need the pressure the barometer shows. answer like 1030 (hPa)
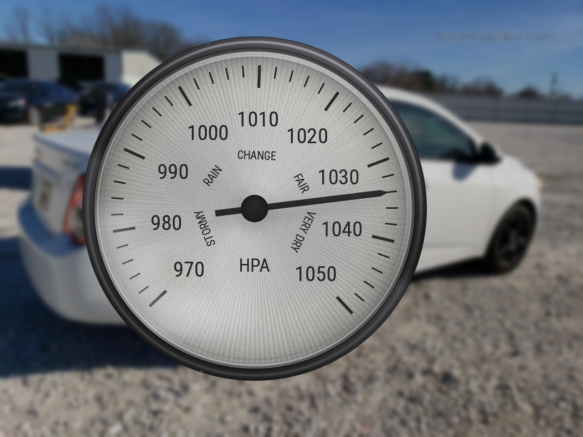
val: 1034 (hPa)
